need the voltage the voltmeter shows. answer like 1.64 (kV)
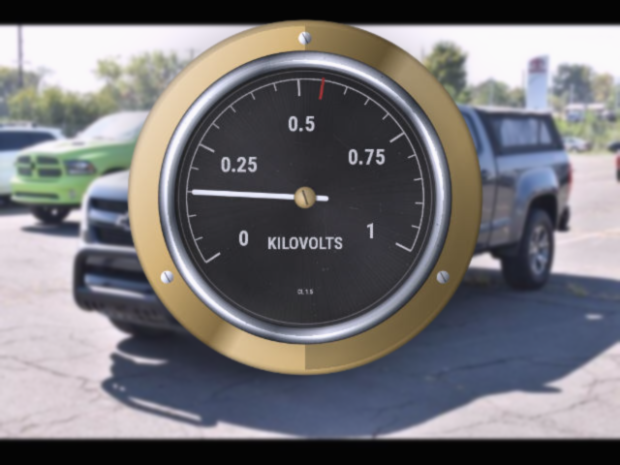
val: 0.15 (kV)
